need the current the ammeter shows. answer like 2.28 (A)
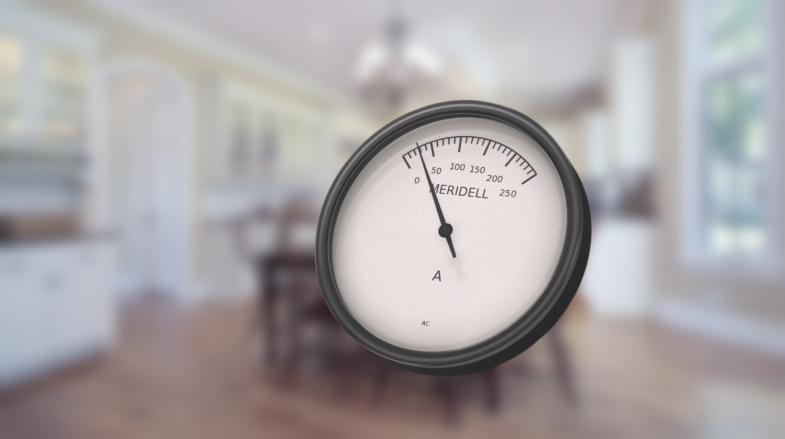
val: 30 (A)
